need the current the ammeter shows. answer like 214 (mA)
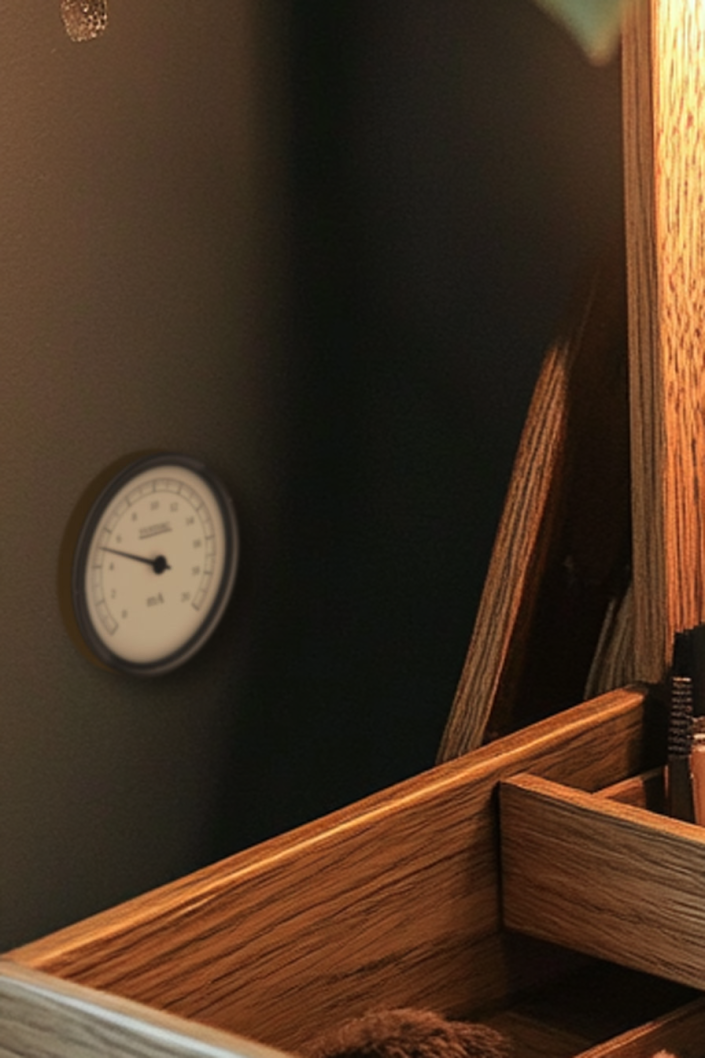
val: 5 (mA)
